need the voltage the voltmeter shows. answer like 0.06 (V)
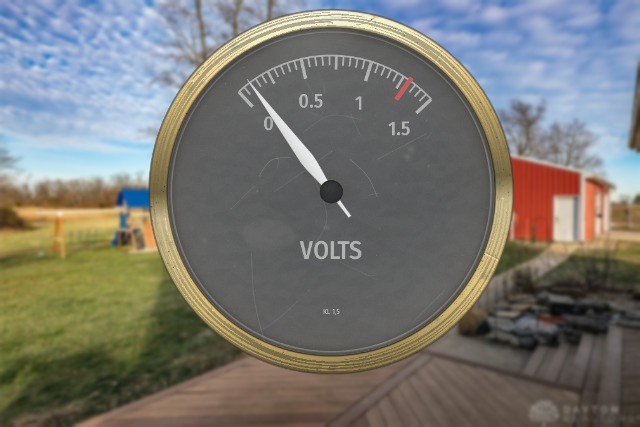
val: 0.1 (V)
